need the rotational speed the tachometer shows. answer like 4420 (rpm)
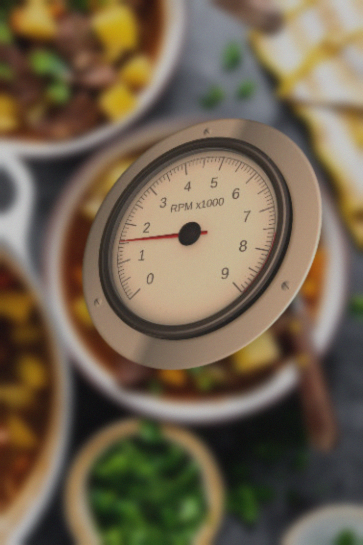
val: 1500 (rpm)
